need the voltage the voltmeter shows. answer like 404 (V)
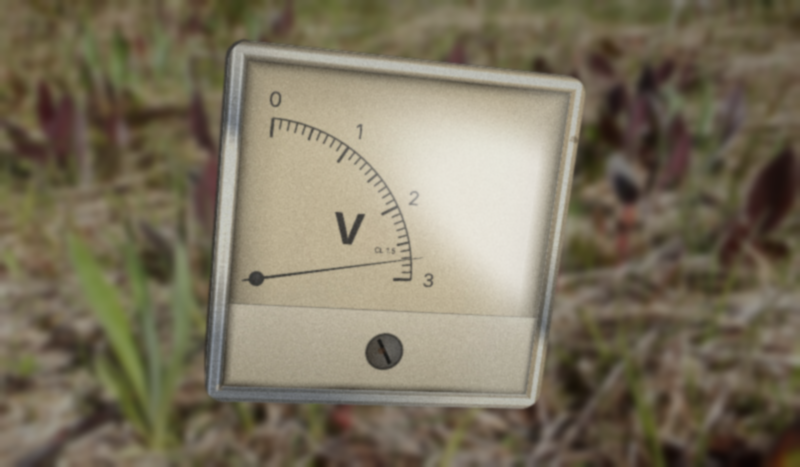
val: 2.7 (V)
